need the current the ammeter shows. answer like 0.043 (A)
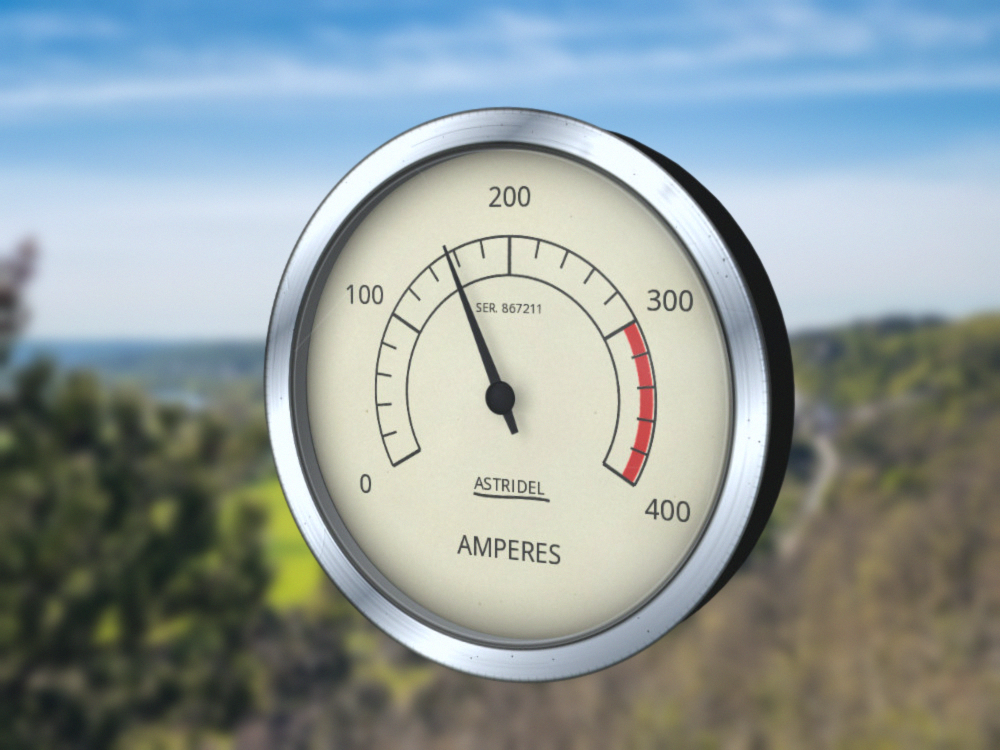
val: 160 (A)
